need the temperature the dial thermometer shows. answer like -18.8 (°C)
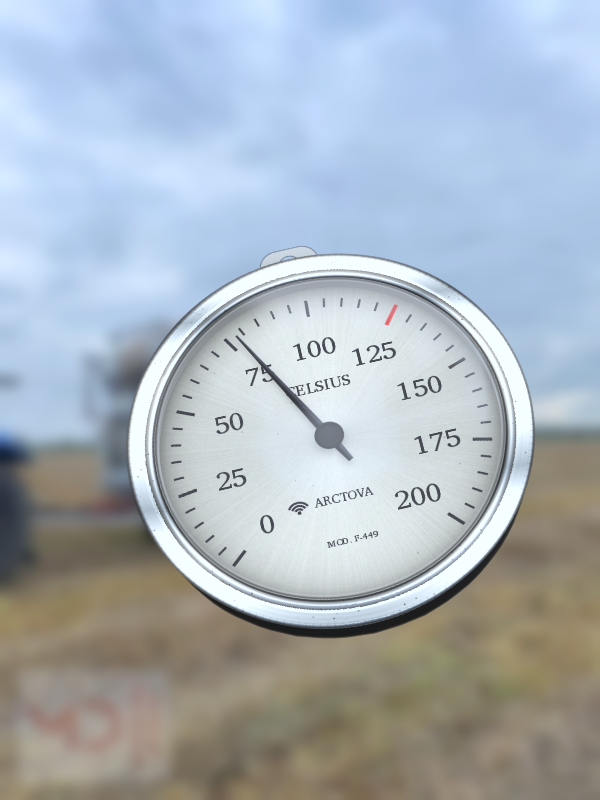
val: 77.5 (°C)
